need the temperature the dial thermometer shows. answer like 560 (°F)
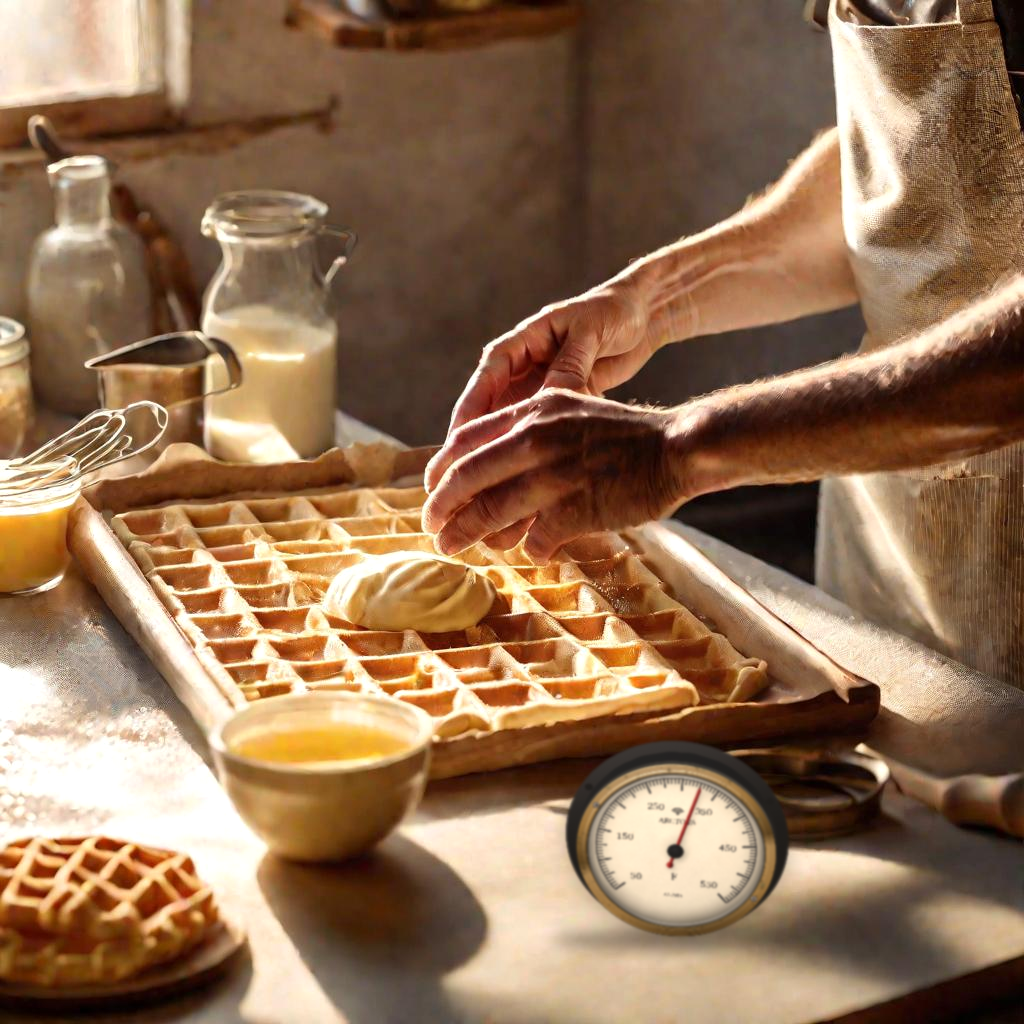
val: 325 (°F)
